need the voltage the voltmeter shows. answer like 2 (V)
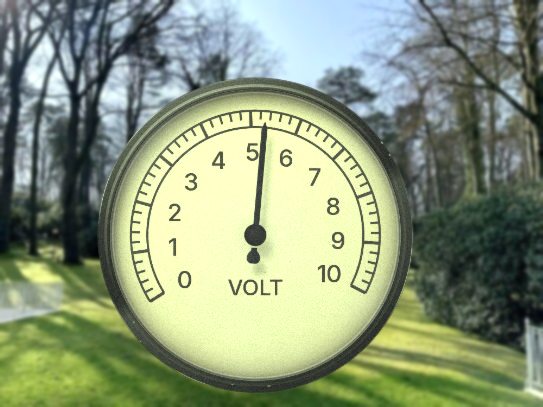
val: 5.3 (V)
